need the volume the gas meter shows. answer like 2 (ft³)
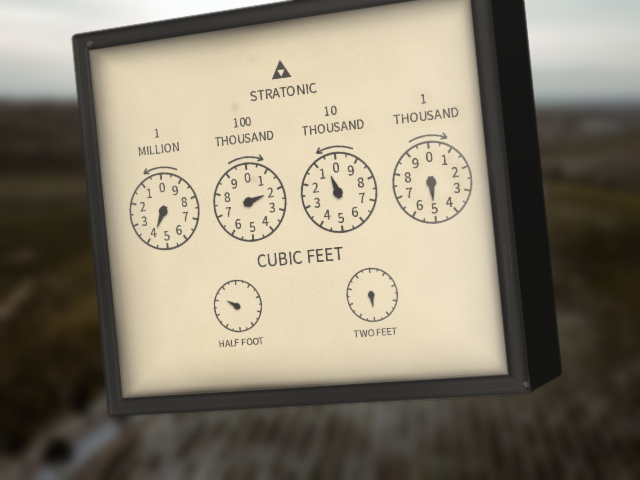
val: 420500 (ft³)
